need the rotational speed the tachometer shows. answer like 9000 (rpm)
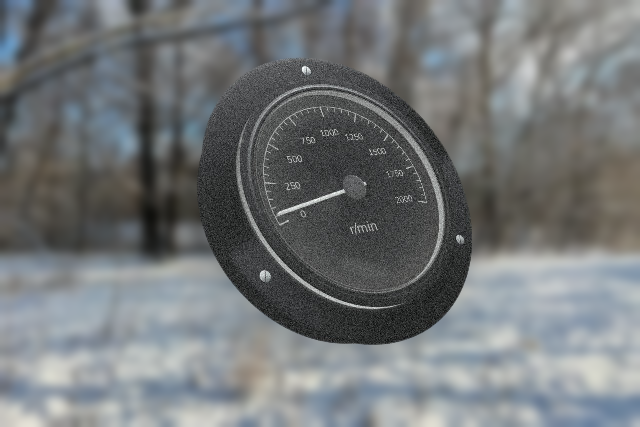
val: 50 (rpm)
